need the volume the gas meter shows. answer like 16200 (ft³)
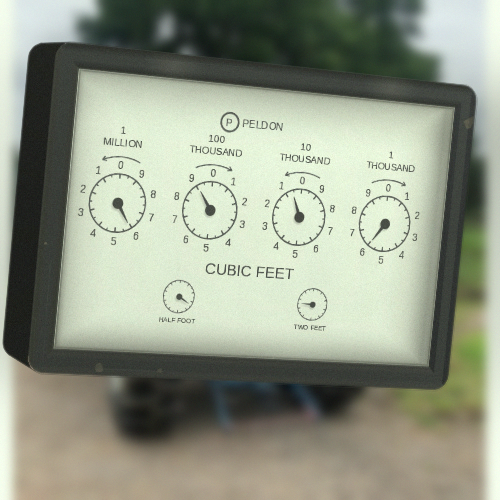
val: 590600 (ft³)
